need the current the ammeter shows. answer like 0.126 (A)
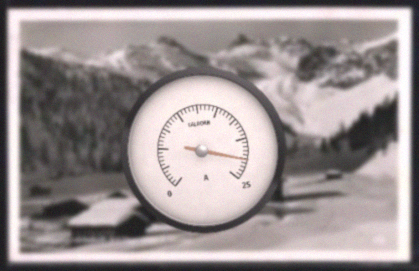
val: 22.5 (A)
